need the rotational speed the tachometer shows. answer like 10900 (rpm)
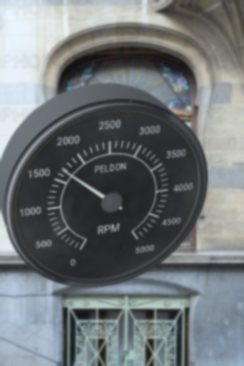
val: 1700 (rpm)
